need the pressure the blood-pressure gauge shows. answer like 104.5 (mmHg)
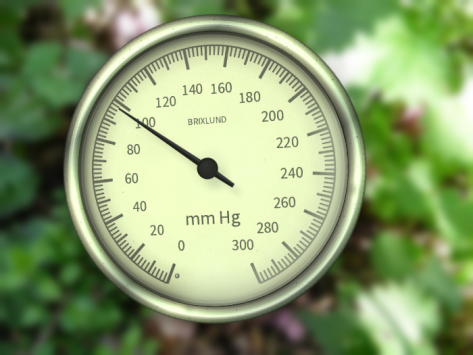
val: 98 (mmHg)
